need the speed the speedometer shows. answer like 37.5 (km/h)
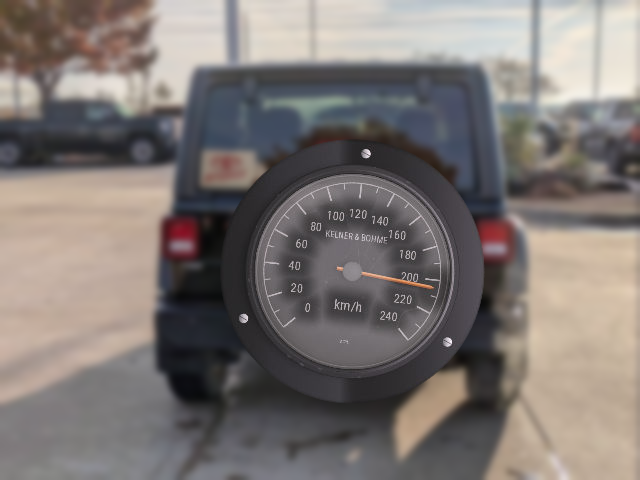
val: 205 (km/h)
